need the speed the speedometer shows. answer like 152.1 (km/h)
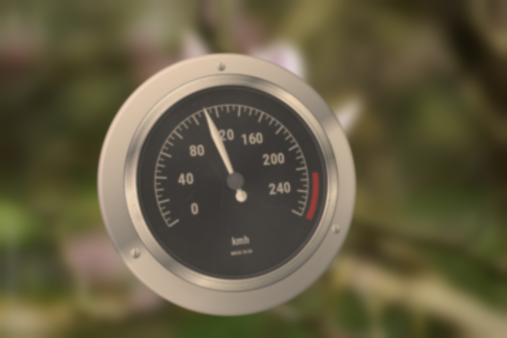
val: 110 (km/h)
